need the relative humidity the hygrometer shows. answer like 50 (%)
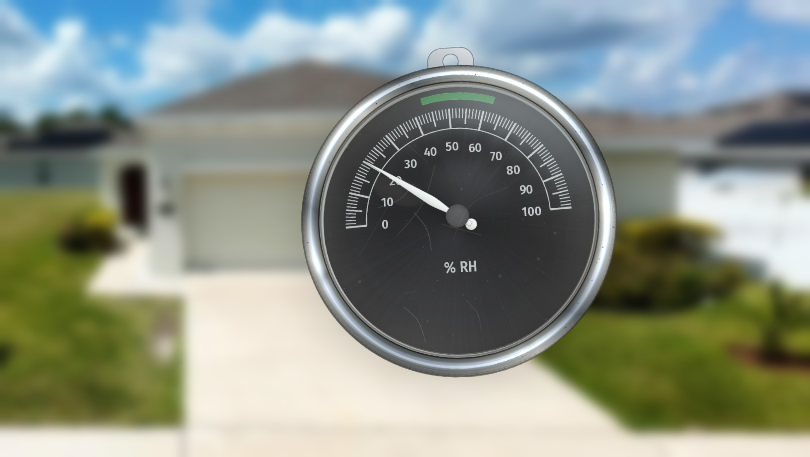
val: 20 (%)
